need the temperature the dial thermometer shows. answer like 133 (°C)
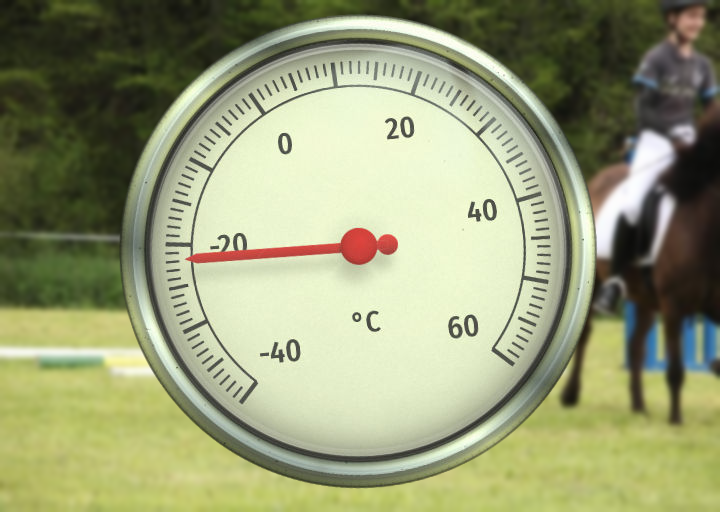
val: -22 (°C)
